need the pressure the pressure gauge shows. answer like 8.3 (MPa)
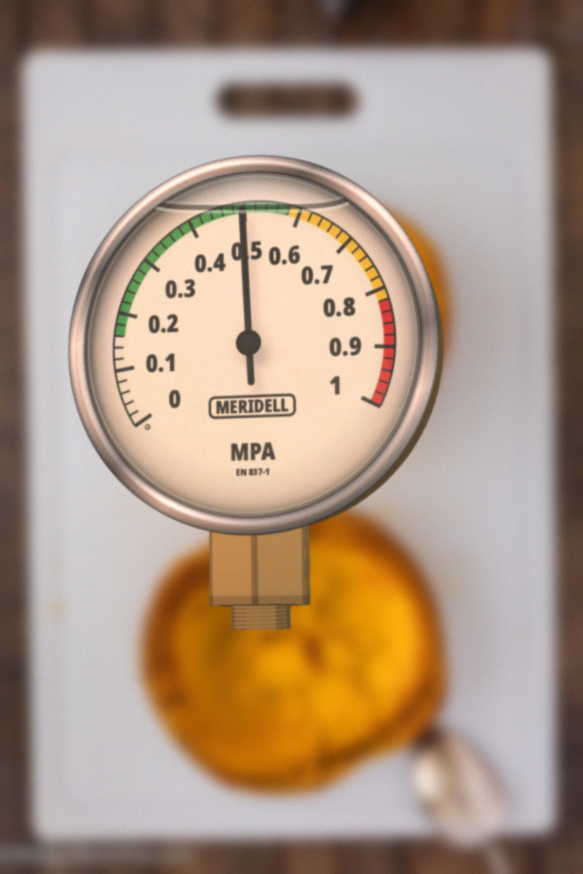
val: 0.5 (MPa)
